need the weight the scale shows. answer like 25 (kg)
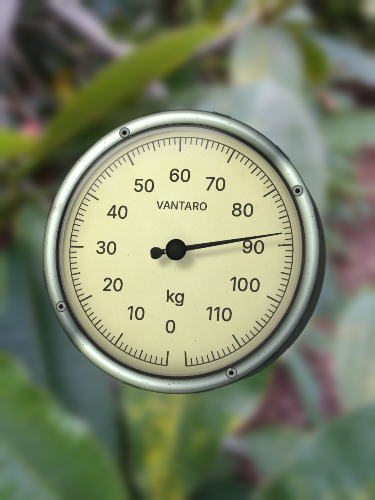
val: 88 (kg)
